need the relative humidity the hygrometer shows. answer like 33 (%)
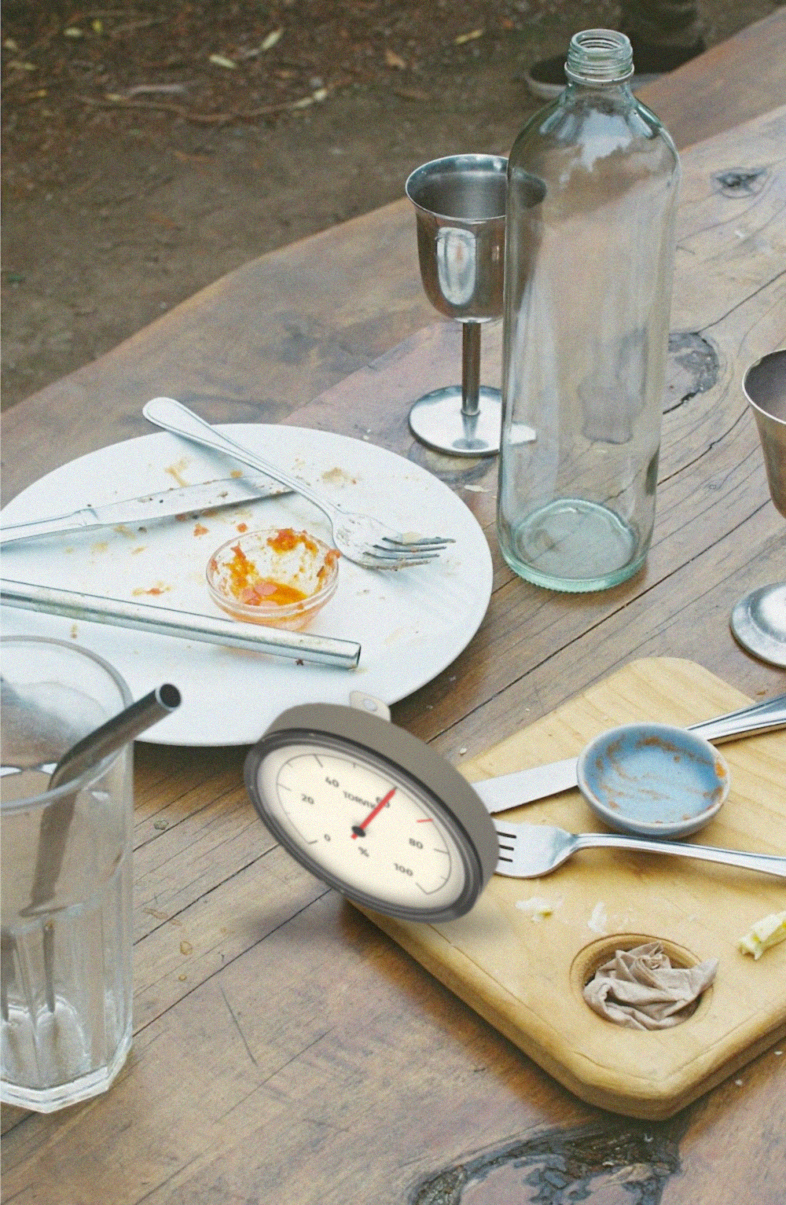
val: 60 (%)
